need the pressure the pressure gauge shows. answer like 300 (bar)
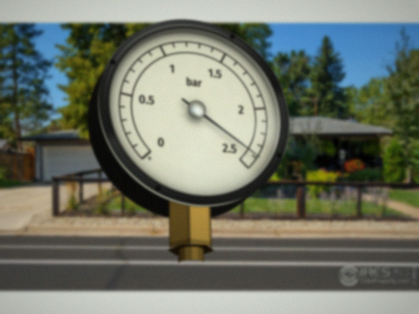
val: 2.4 (bar)
